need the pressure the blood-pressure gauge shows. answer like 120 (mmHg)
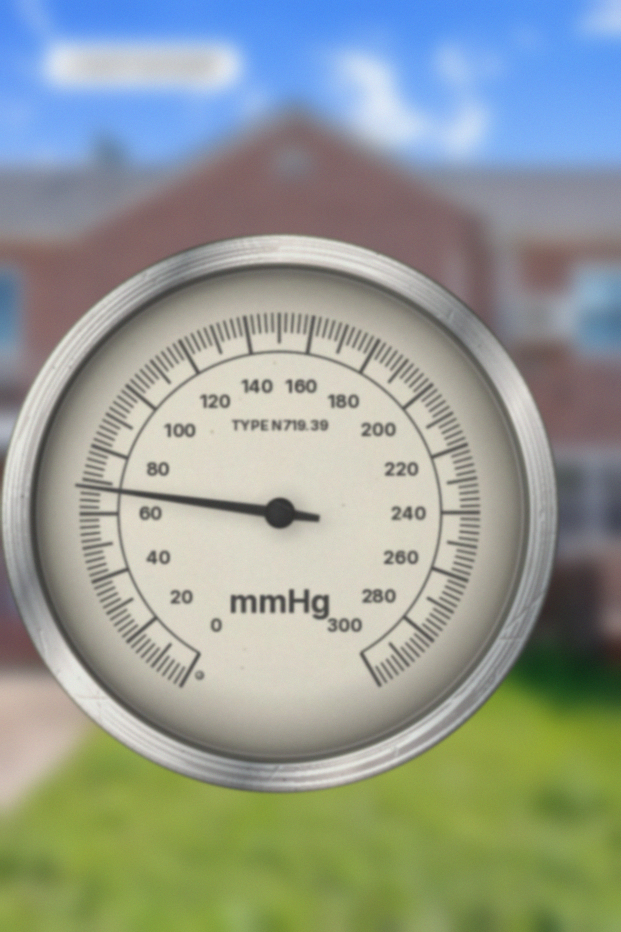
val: 68 (mmHg)
